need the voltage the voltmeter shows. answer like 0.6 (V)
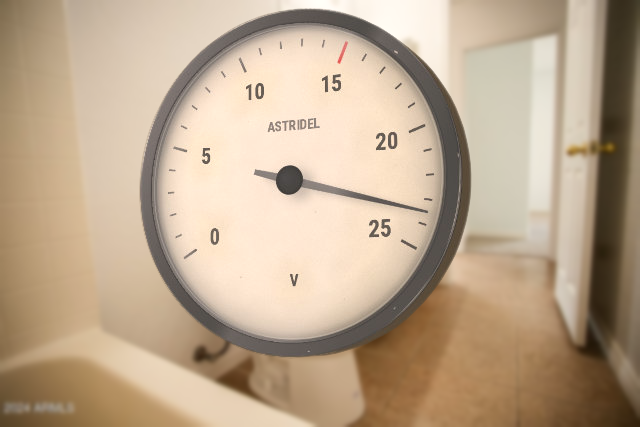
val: 23.5 (V)
